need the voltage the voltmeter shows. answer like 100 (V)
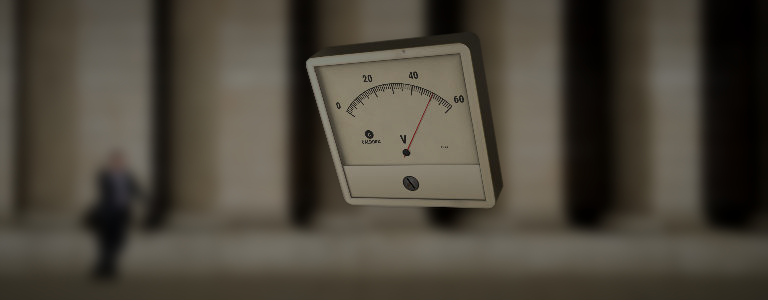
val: 50 (V)
